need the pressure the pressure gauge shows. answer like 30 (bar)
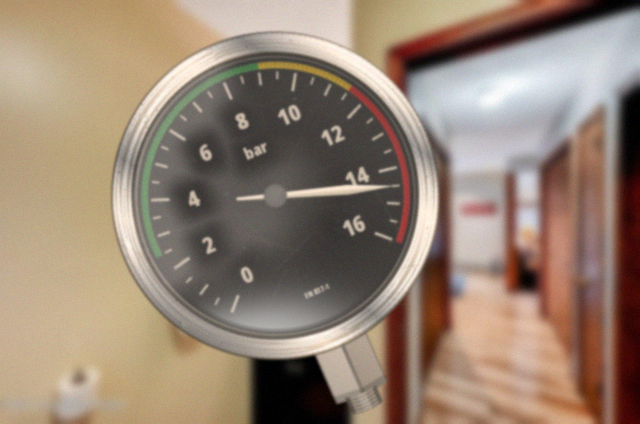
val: 14.5 (bar)
